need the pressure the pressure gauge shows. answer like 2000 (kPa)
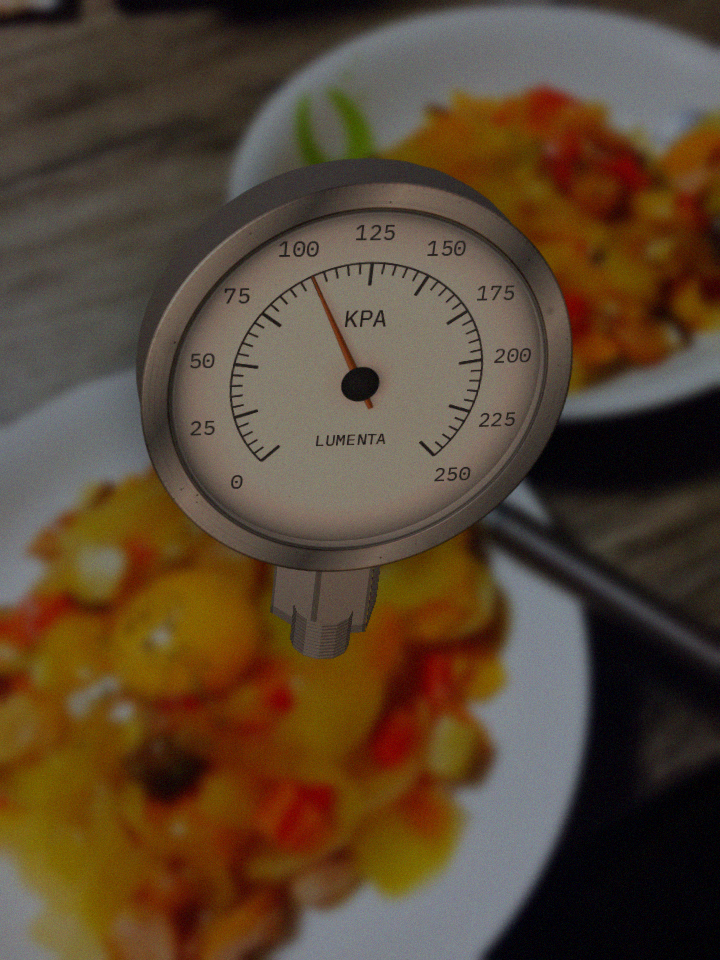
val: 100 (kPa)
